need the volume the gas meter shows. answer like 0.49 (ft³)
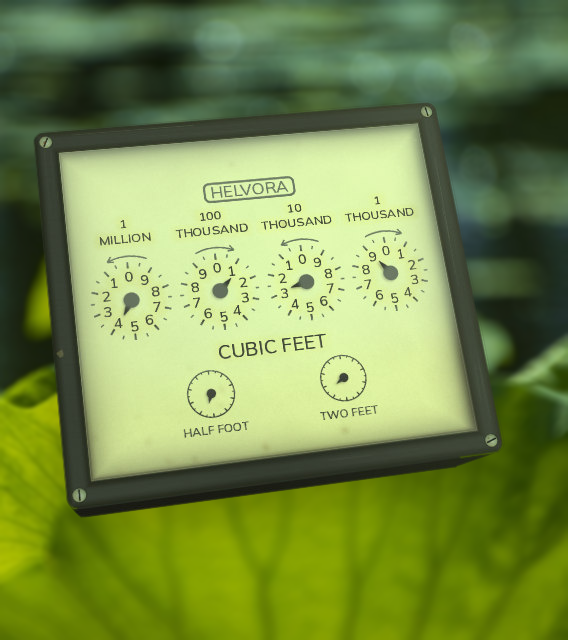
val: 412900 (ft³)
